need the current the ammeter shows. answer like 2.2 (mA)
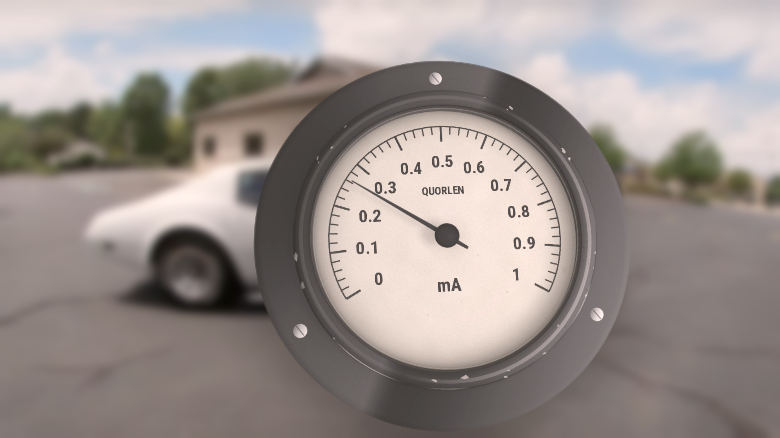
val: 0.26 (mA)
